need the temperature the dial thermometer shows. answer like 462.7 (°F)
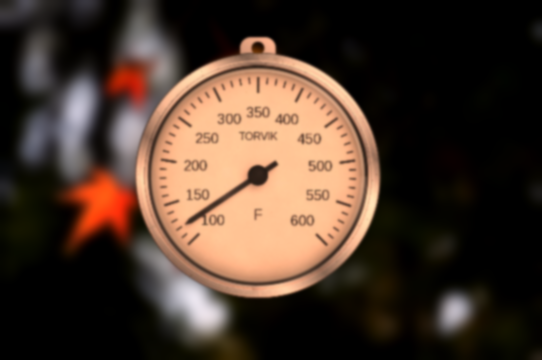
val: 120 (°F)
